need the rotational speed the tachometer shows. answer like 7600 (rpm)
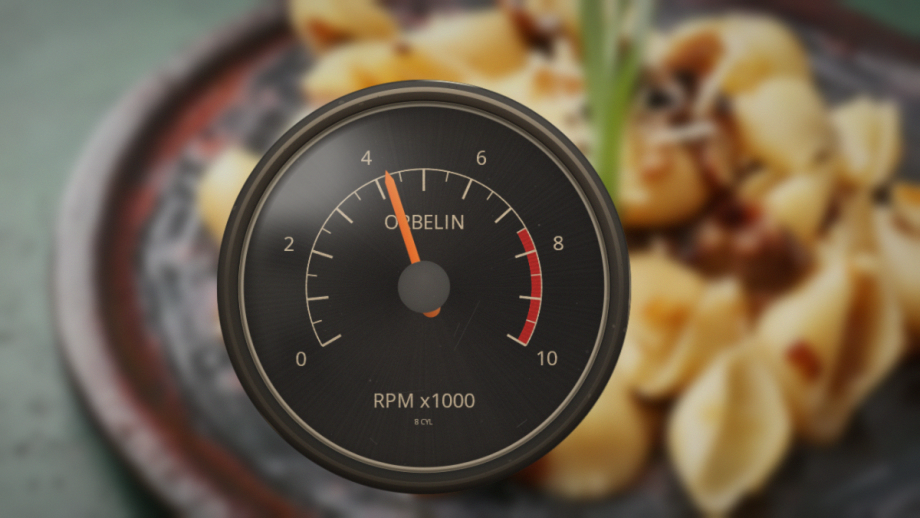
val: 4250 (rpm)
